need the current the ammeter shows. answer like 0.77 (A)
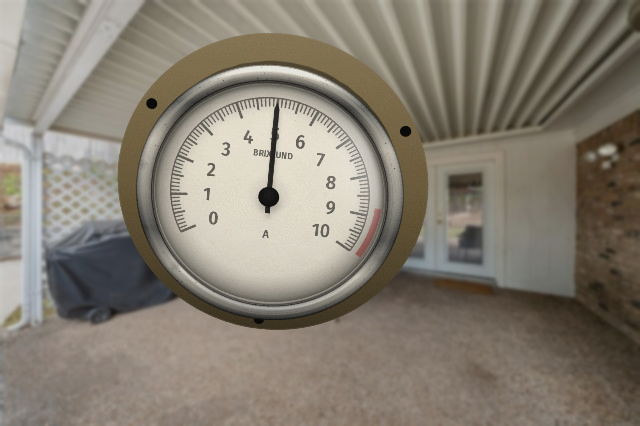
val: 5 (A)
